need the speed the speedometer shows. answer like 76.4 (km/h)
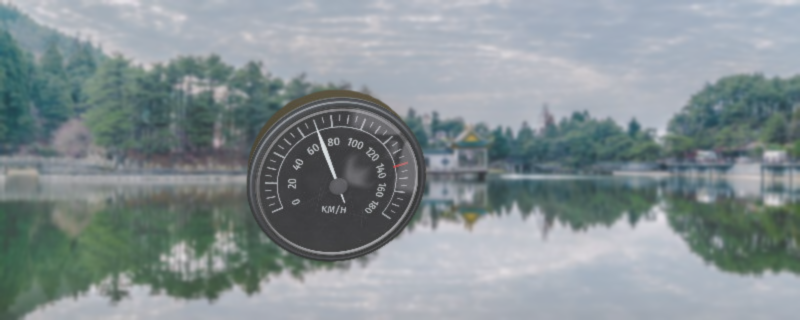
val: 70 (km/h)
